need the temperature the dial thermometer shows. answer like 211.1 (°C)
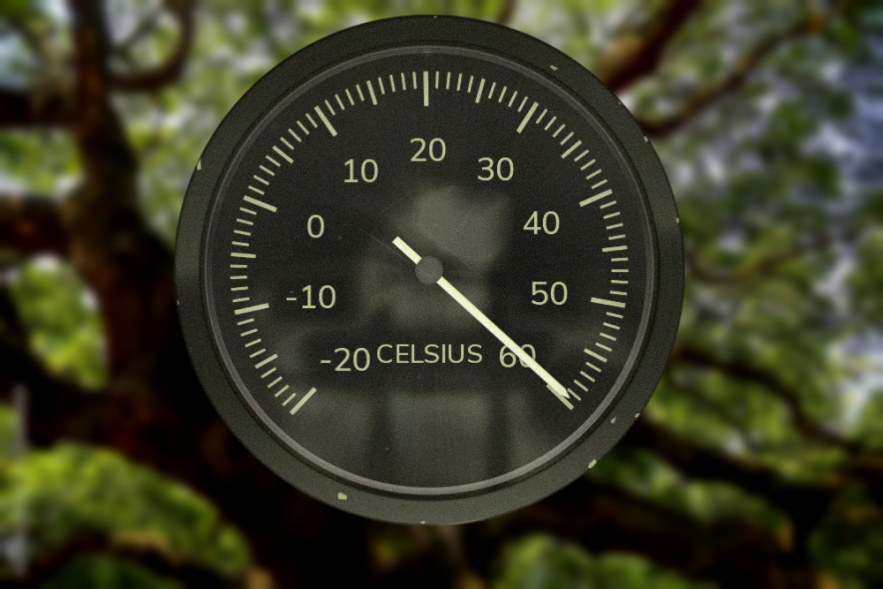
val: 59.5 (°C)
